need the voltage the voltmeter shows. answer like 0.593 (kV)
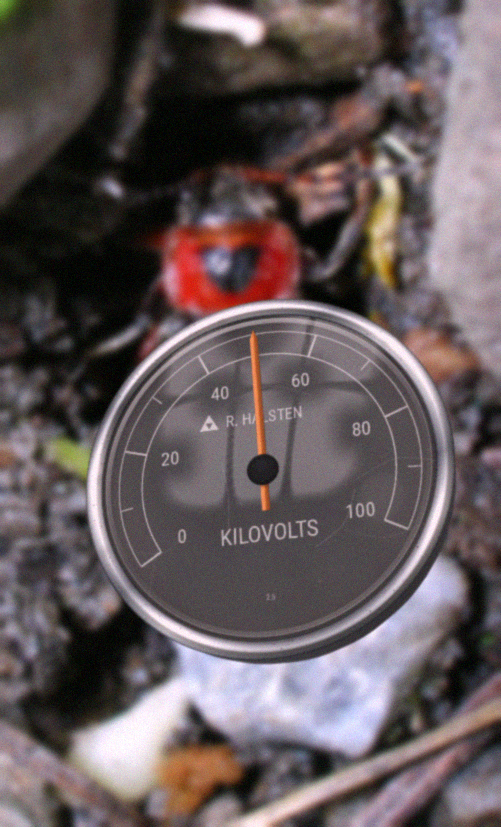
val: 50 (kV)
